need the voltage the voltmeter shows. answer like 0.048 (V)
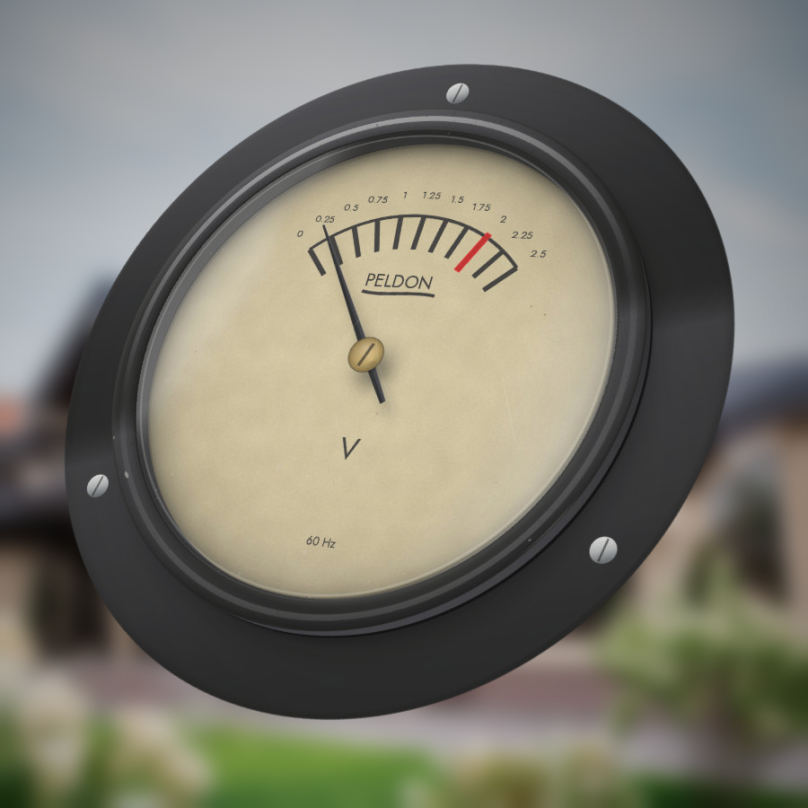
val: 0.25 (V)
